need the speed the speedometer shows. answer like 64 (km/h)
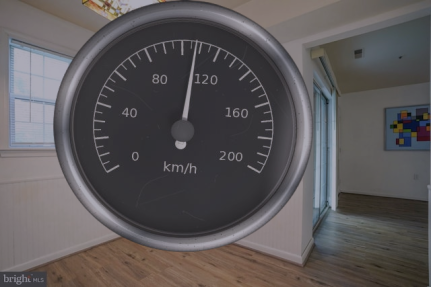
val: 107.5 (km/h)
